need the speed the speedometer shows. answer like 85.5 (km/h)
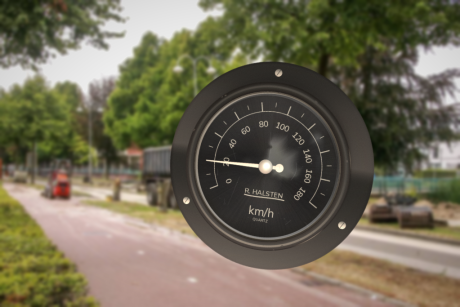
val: 20 (km/h)
